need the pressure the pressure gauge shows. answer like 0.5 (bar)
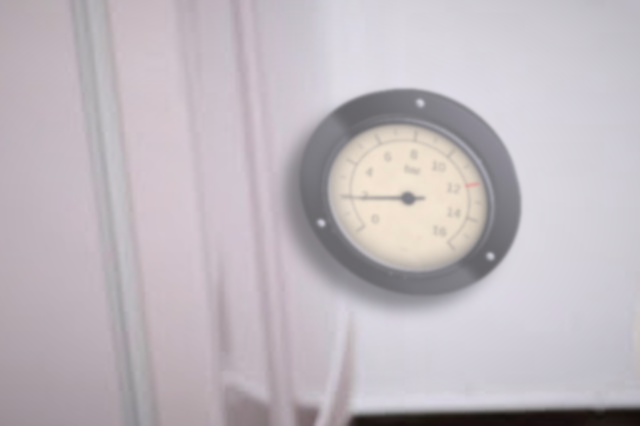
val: 2 (bar)
